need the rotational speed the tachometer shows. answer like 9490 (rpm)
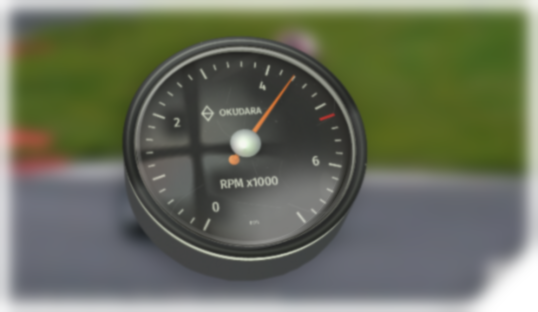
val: 4400 (rpm)
